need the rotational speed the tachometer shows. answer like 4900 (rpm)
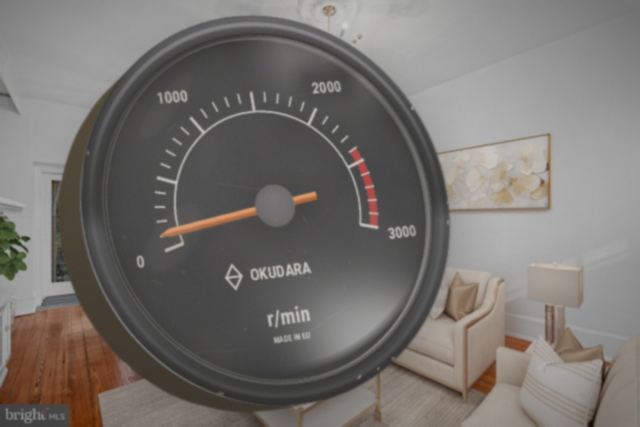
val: 100 (rpm)
